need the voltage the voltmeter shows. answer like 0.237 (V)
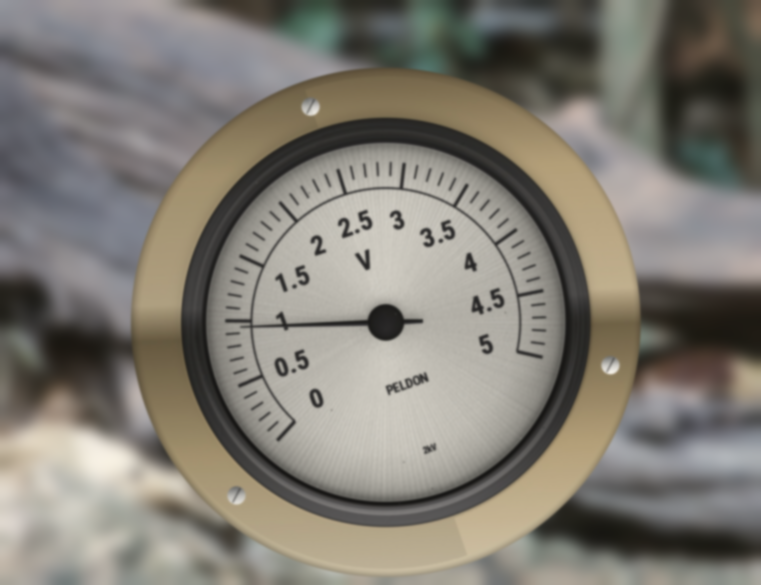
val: 0.95 (V)
